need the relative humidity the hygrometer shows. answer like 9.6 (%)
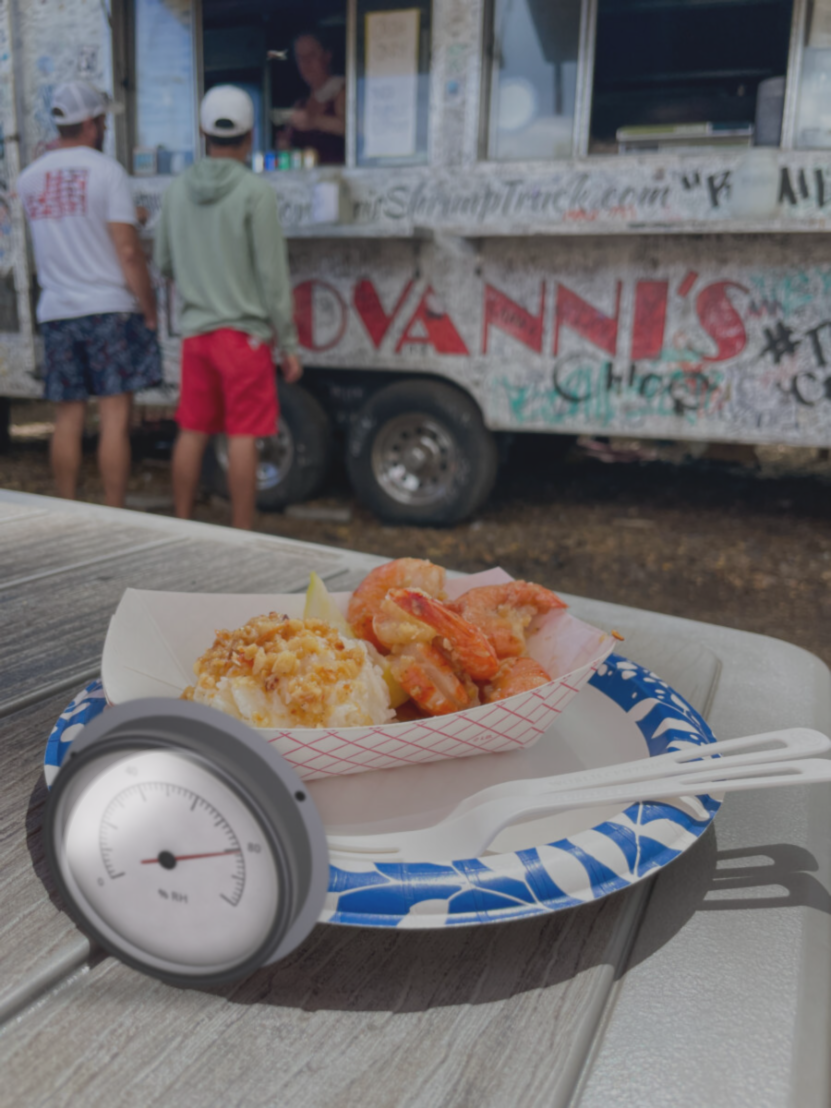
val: 80 (%)
